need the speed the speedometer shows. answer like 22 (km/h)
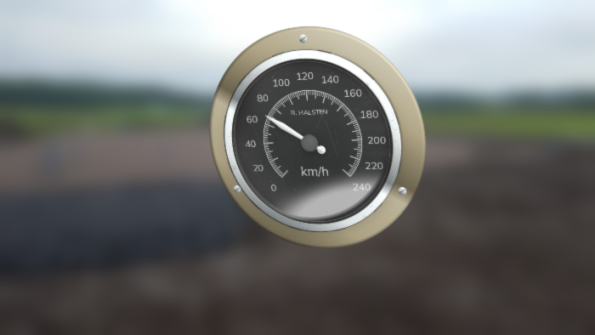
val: 70 (km/h)
